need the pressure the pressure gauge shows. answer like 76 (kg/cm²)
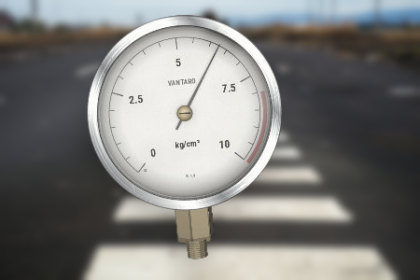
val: 6.25 (kg/cm²)
